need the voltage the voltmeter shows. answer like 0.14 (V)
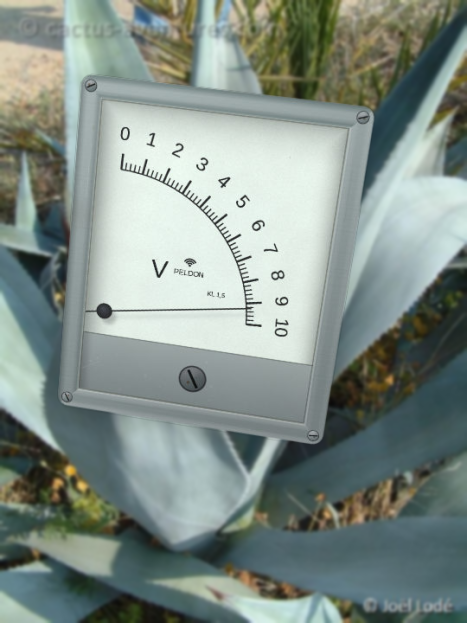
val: 9.2 (V)
